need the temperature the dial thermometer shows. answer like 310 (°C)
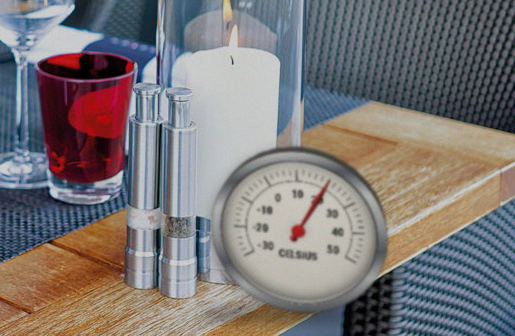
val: 20 (°C)
